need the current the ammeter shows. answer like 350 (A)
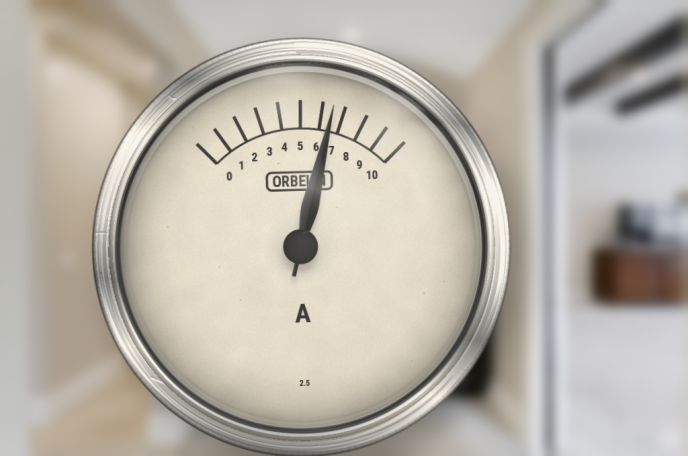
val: 6.5 (A)
